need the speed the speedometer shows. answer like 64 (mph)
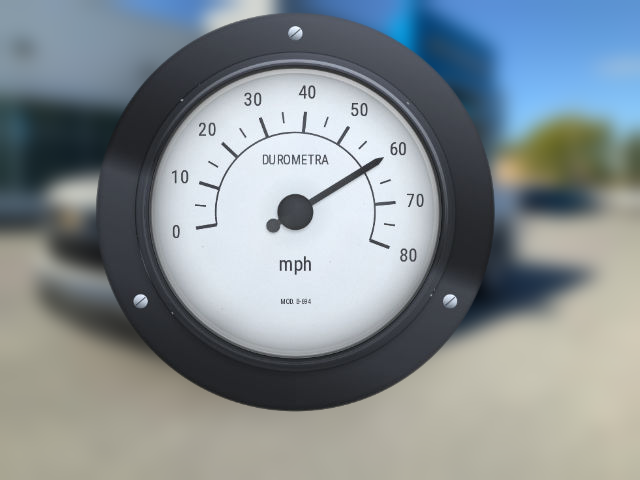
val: 60 (mph)
